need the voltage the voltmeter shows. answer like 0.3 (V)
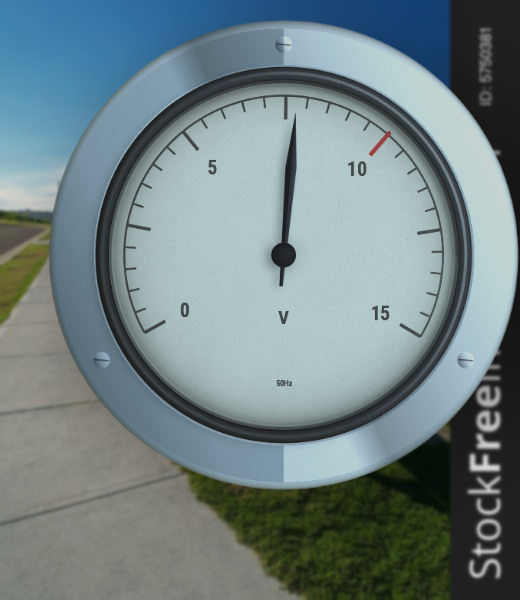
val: 7.75 (V)
